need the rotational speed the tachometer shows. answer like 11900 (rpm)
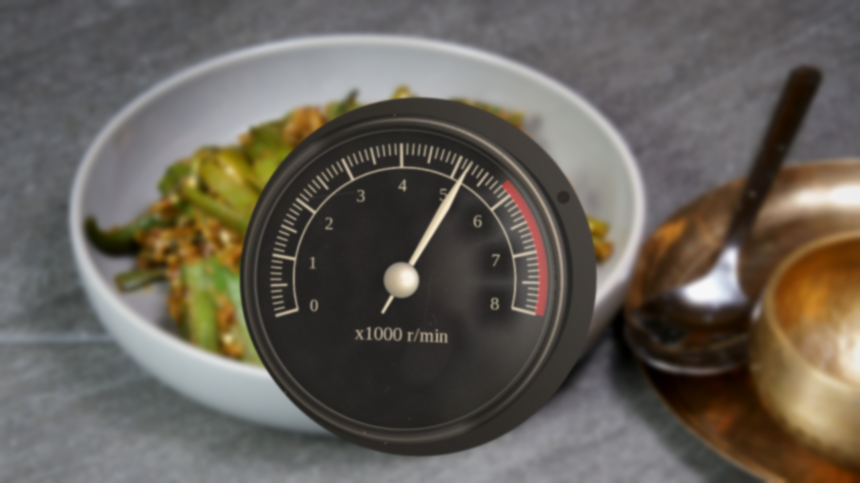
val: 5200 (rpm)
